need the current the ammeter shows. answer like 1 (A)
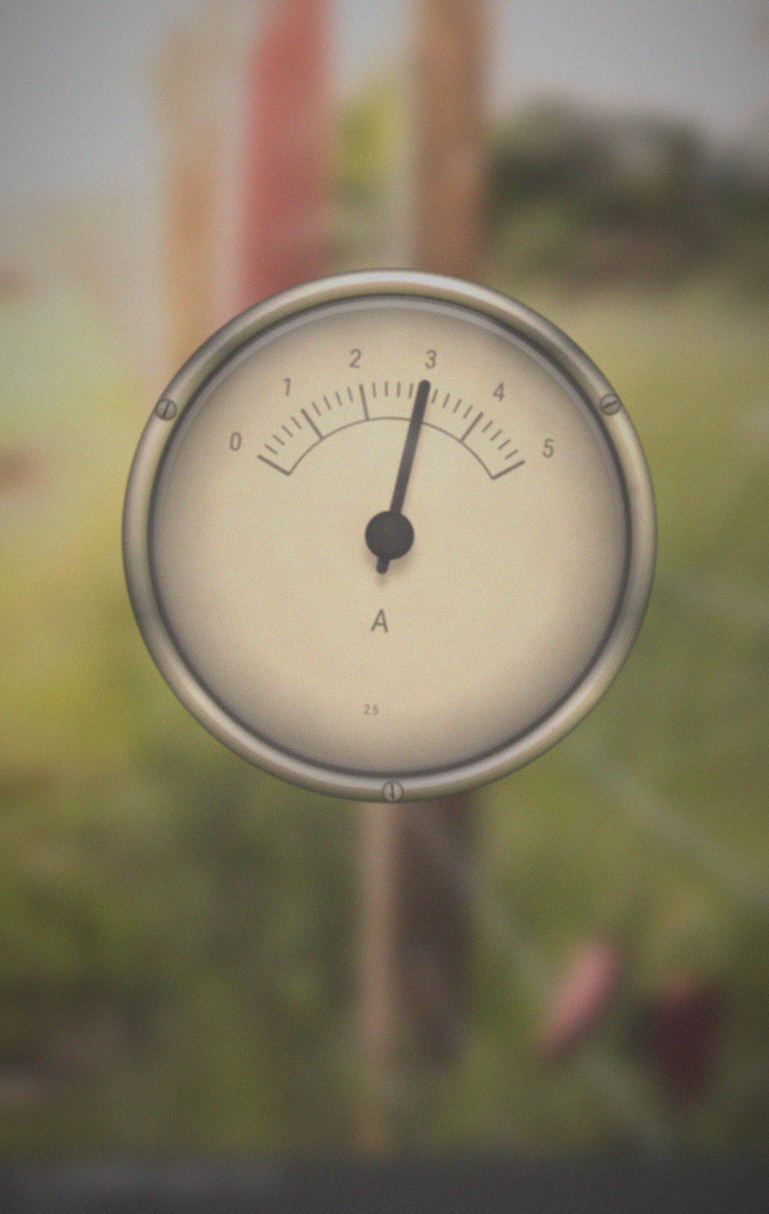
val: 3 (A)
